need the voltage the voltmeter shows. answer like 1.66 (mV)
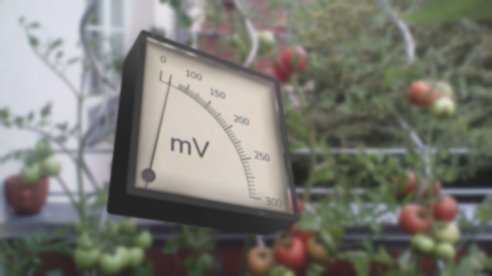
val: 50 (mV)
